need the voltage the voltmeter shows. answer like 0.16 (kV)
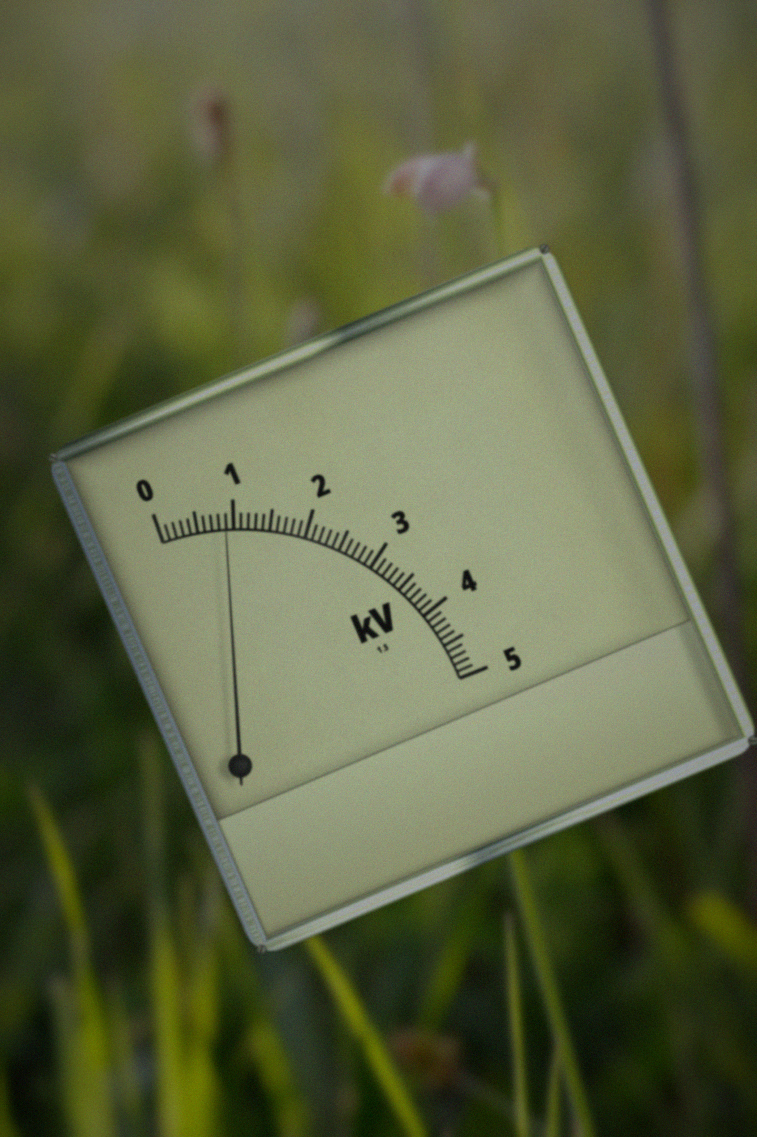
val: 0.9 (kV)
